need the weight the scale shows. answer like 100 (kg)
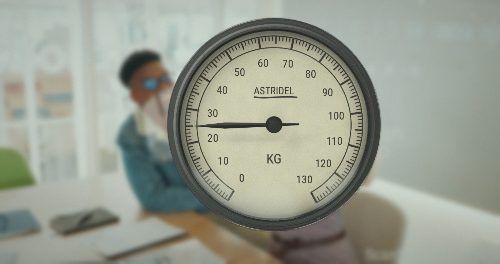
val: 25 (kg)
